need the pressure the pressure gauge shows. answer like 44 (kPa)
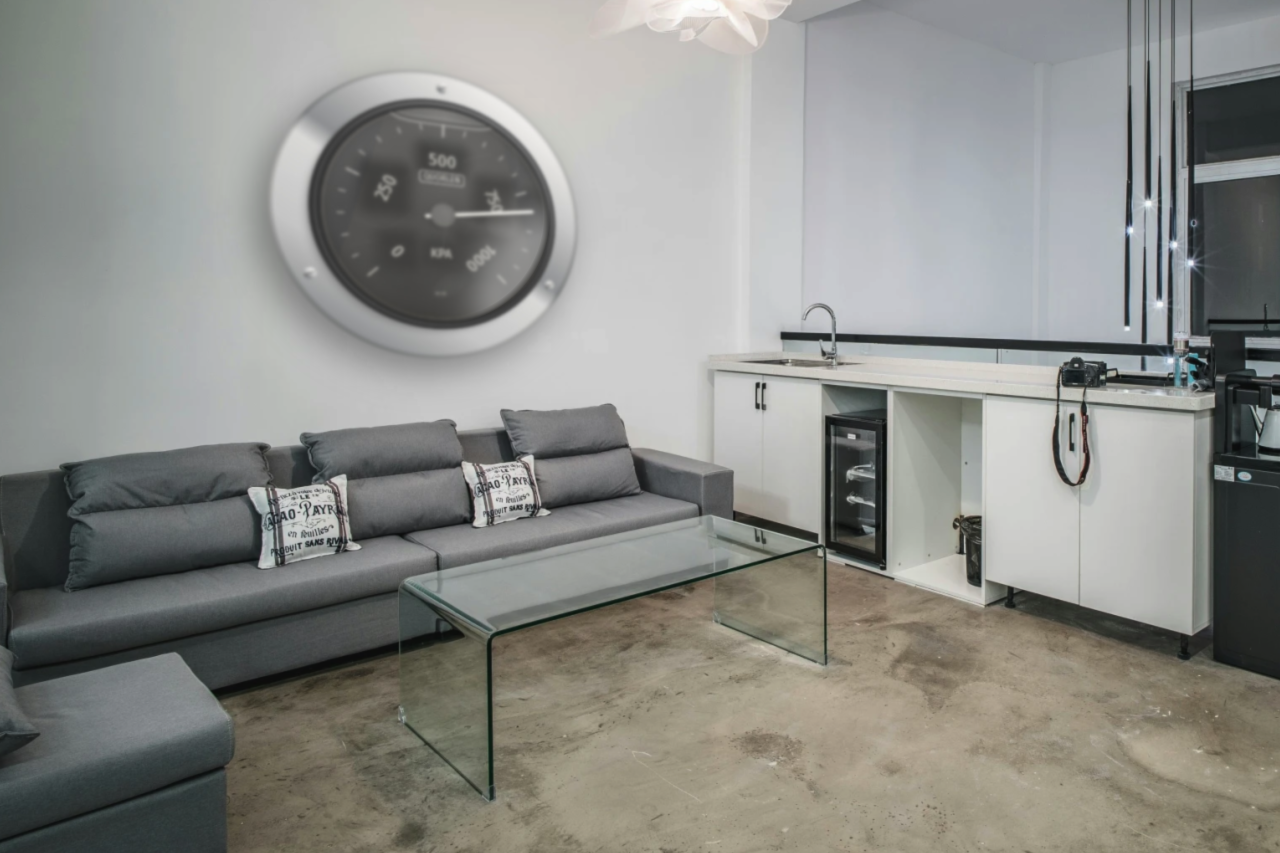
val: 800 (kPa)
